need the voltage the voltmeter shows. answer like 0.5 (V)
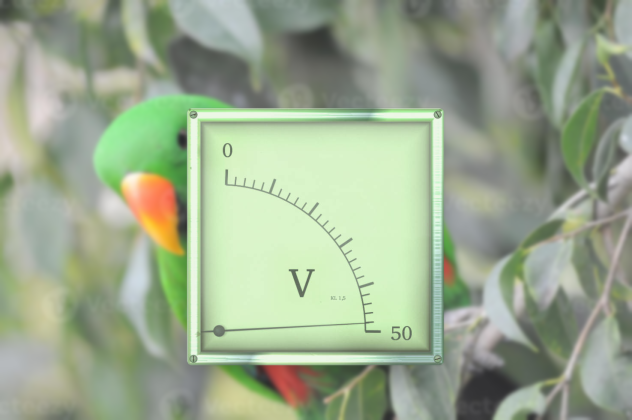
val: 48 (V)
